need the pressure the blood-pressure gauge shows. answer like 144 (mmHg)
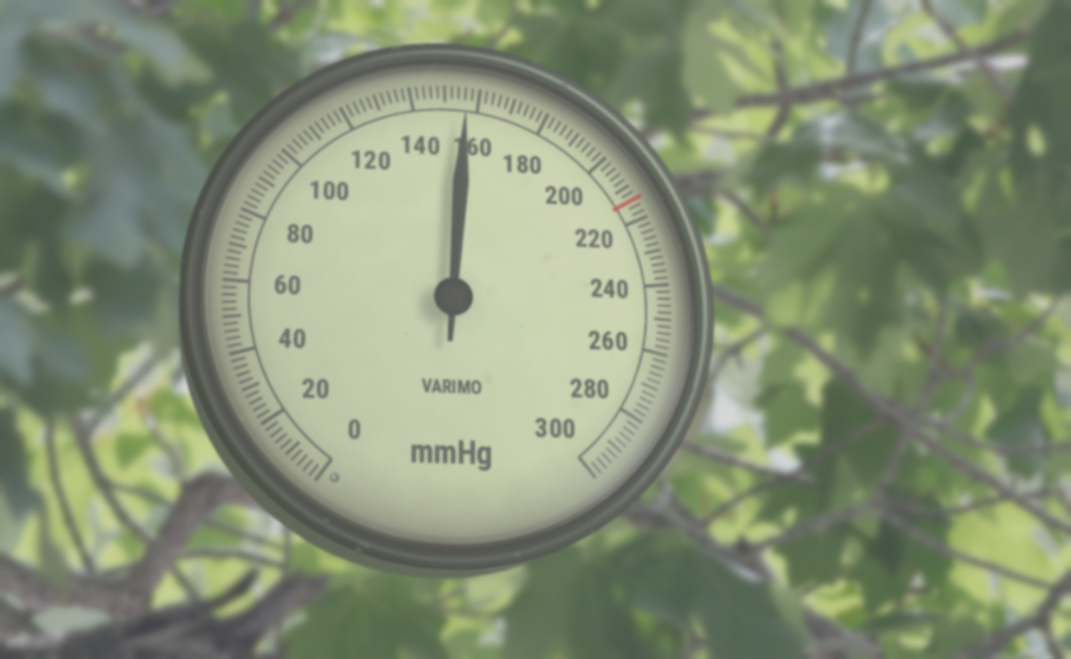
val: 156 (mmHg)
